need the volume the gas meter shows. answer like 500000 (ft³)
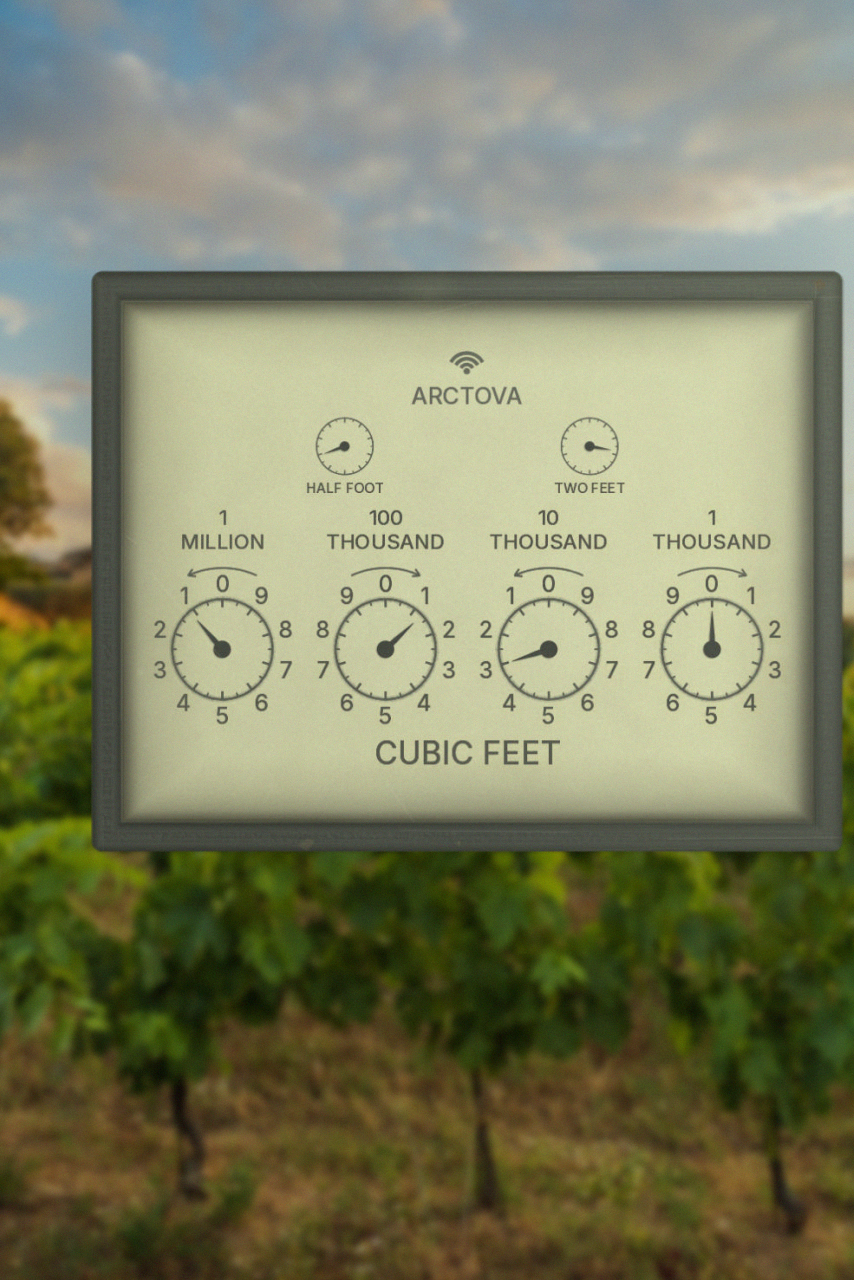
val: 113000 (ft³)
